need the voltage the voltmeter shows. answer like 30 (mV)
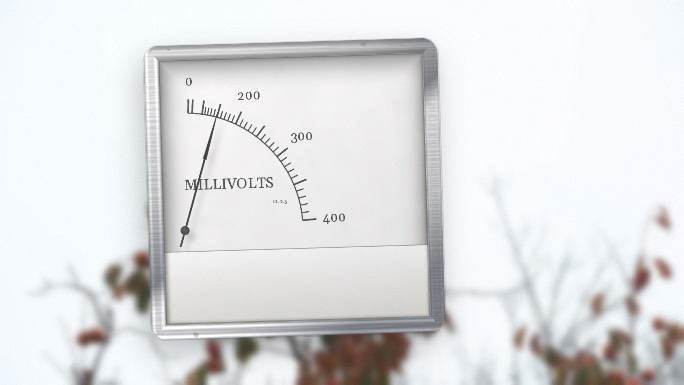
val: 150 (mV)
